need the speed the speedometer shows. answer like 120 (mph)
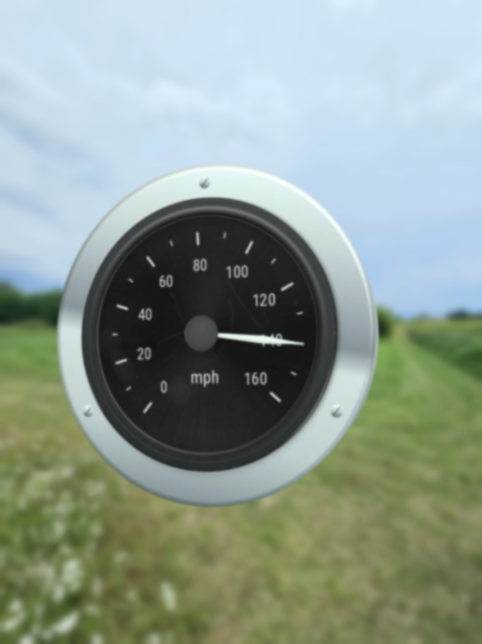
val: 140 (mph)
